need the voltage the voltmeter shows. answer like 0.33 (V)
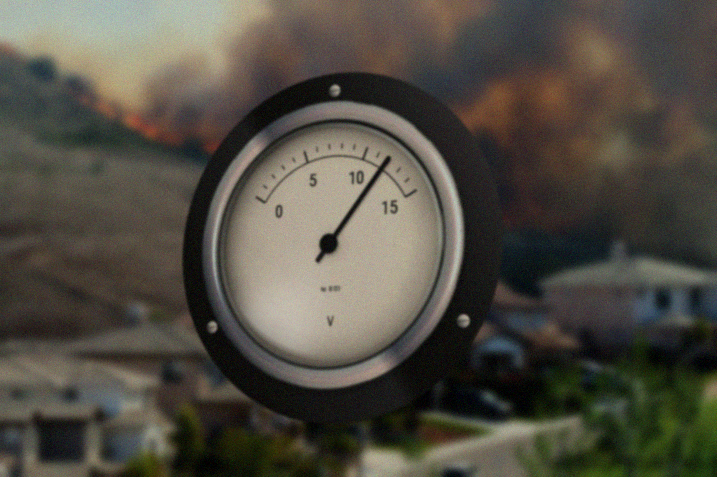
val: 12 (V)
